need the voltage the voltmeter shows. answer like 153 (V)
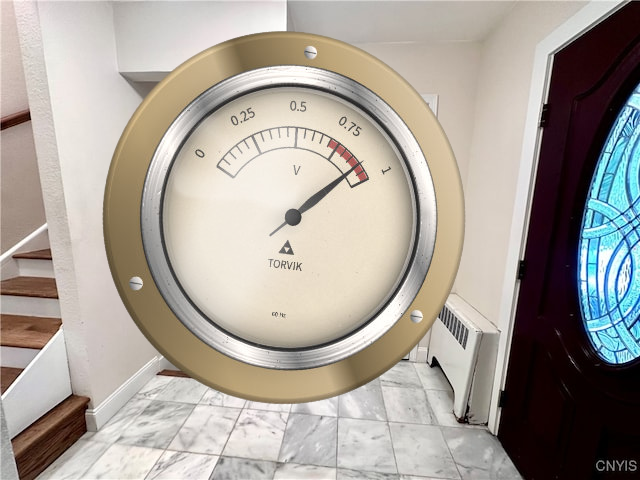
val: 0.9 (V)
